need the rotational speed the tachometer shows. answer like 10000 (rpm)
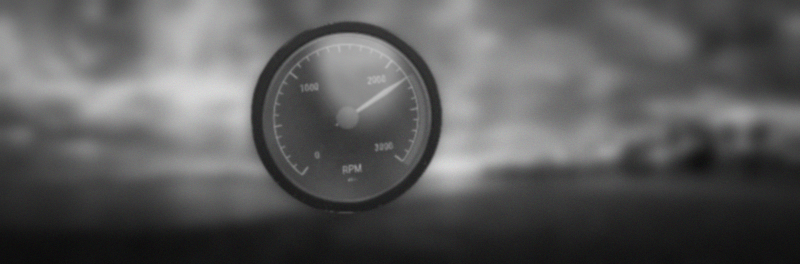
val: 2200 (rpm)
